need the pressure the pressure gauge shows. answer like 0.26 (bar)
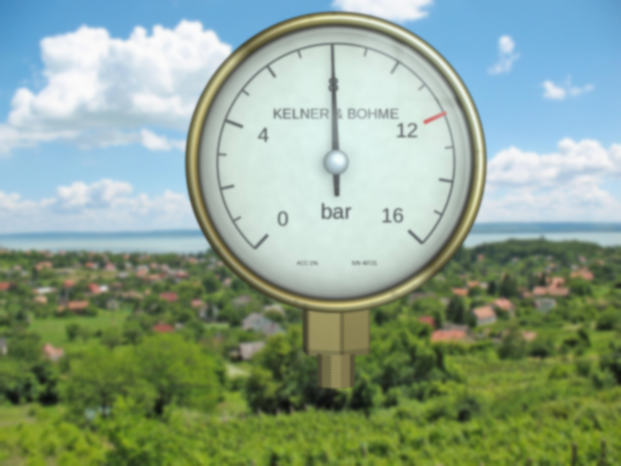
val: 8 (bar)
